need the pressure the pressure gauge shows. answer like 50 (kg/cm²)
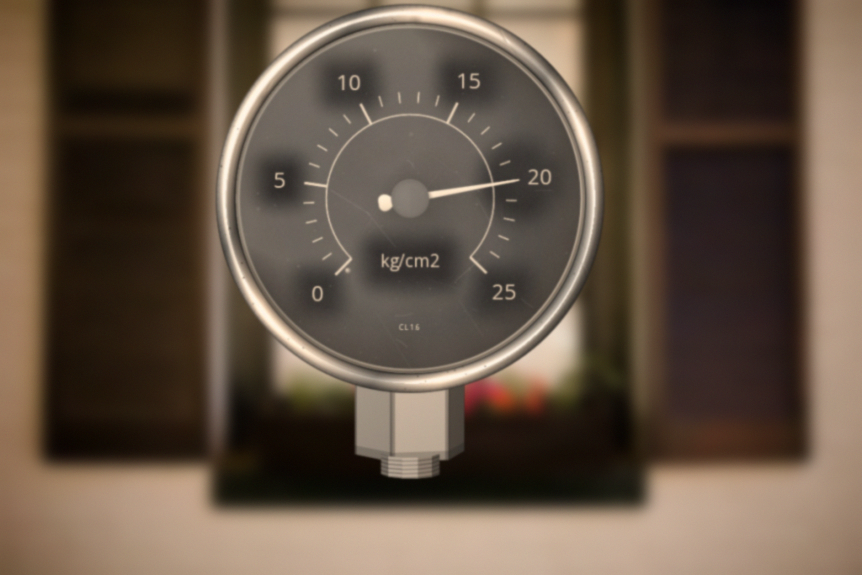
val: 20 (kg/cm²)
